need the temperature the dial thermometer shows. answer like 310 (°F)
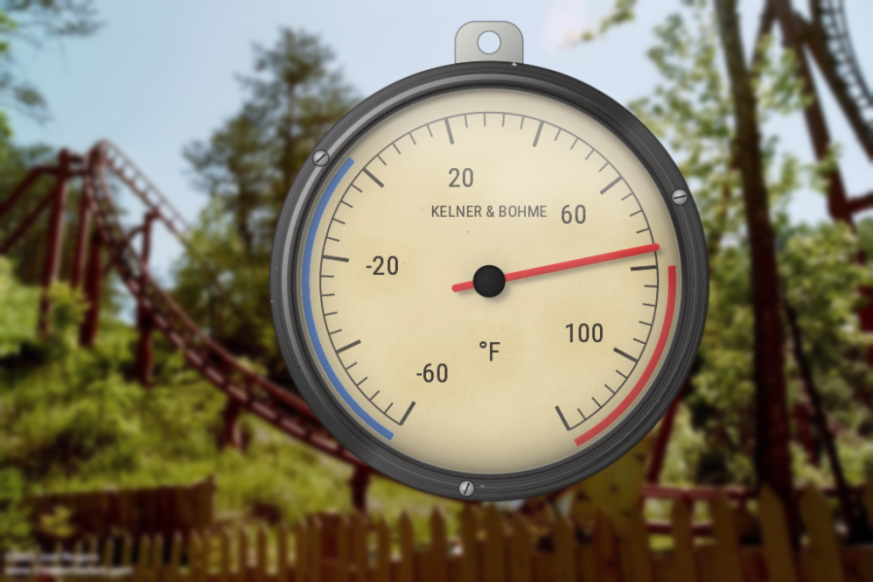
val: 76 (°F)
